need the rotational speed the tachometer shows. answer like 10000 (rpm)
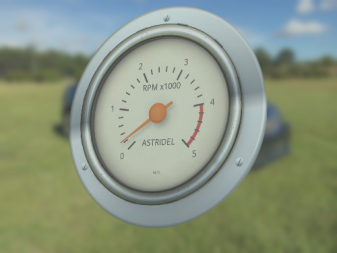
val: 200 (rpm)
